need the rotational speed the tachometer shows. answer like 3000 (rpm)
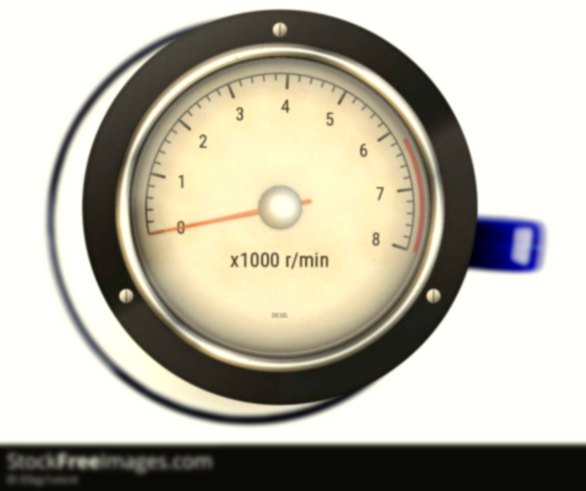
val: 0 (rpm)
